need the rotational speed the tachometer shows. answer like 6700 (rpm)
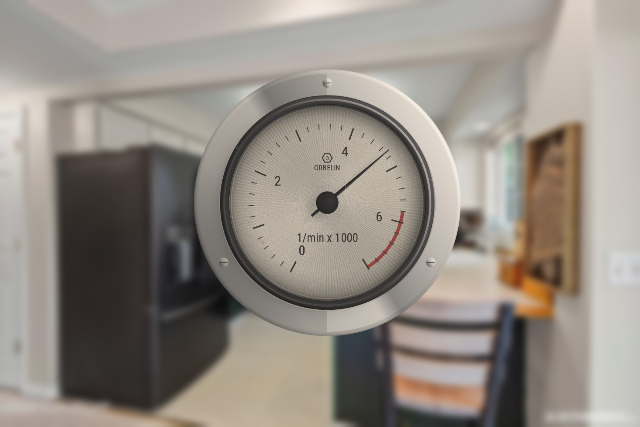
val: 4700 (rpm)
